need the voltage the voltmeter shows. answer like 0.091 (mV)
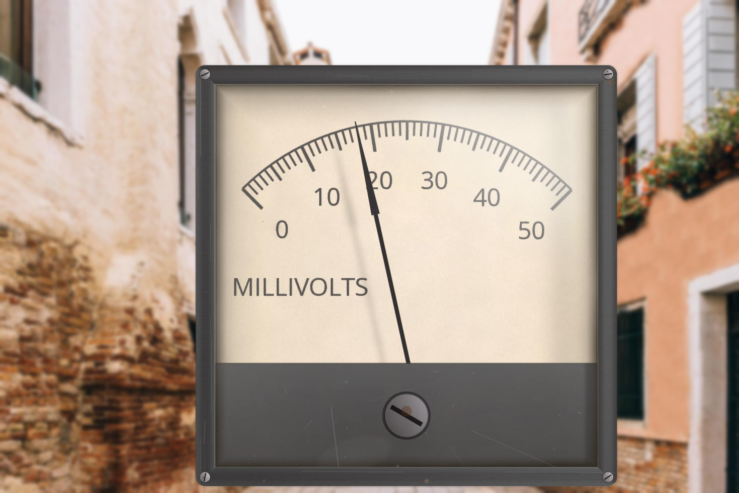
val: 18 (mV)
